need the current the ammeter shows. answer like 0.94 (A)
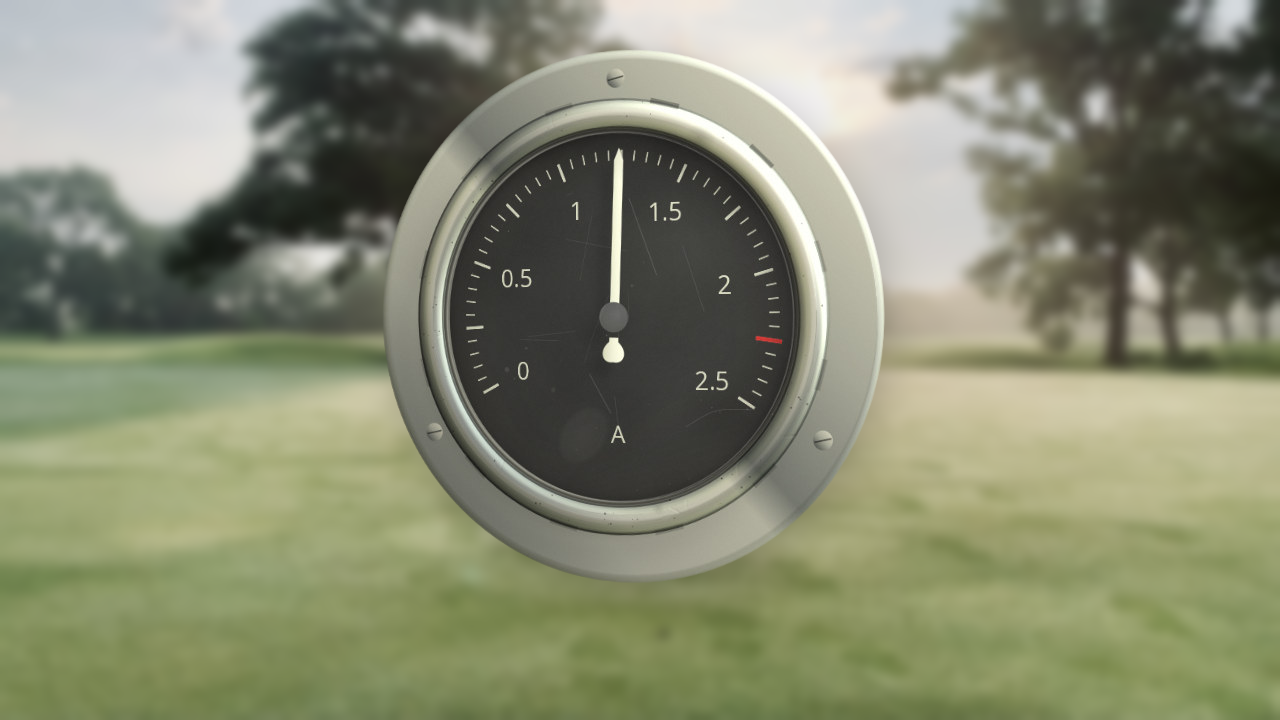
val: 1.25 (A)
